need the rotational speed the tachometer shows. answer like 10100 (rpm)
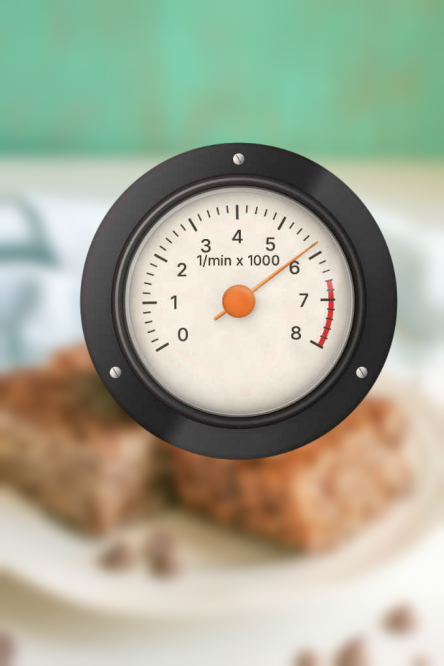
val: 5800 (rpm)
